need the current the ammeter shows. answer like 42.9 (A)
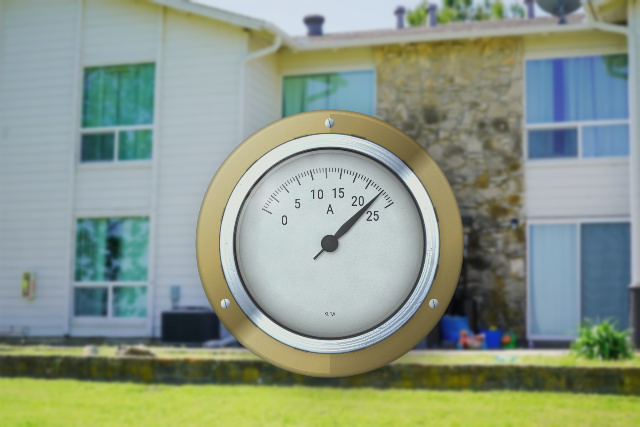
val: 22.5 (A)
